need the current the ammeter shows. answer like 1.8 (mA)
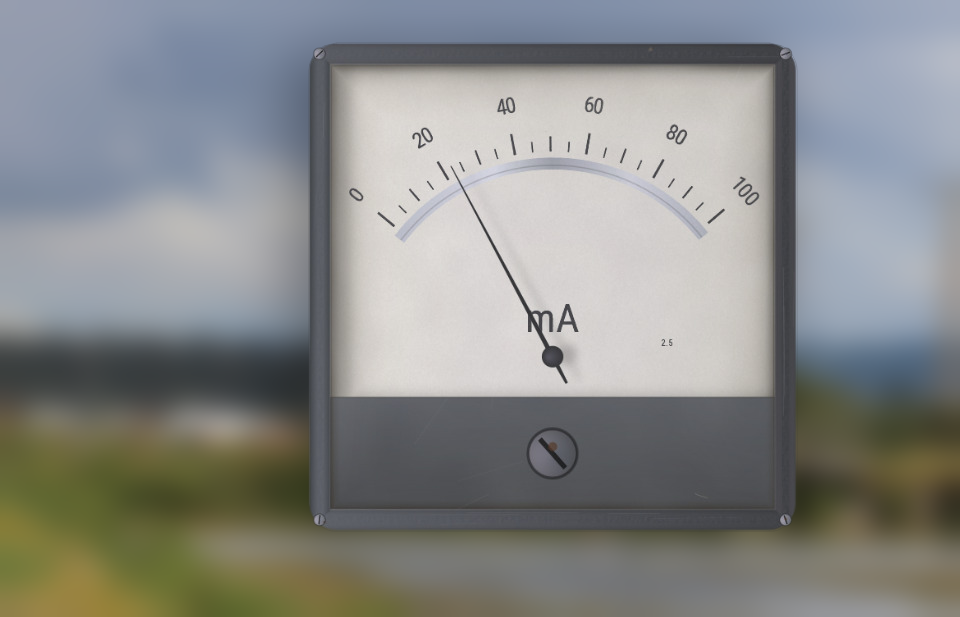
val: 22.5 (mA)
